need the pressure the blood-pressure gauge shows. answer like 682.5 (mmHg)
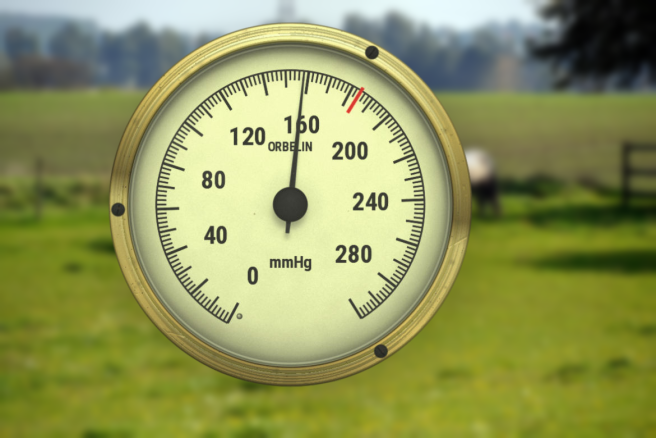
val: 158 (mmHg)
